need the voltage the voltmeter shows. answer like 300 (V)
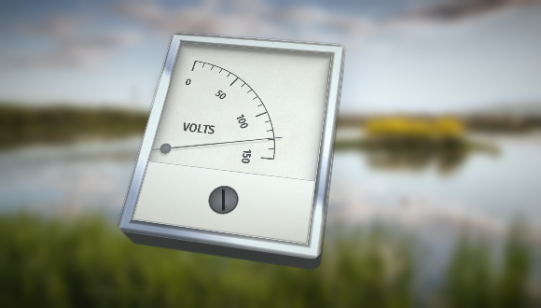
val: 130 (V)
